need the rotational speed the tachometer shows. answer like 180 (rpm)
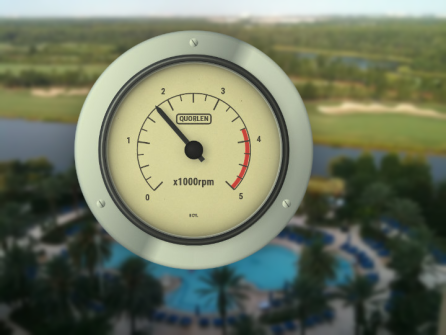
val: 1750 (rpm)
